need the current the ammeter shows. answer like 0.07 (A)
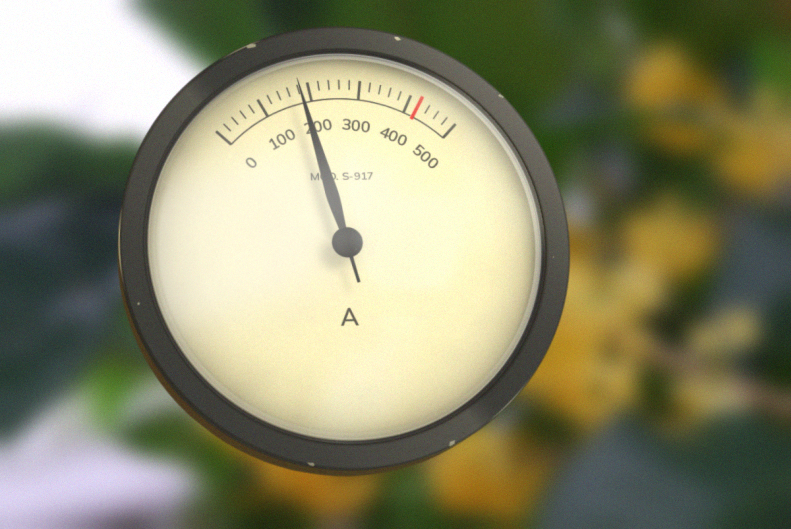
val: 180 (A)
